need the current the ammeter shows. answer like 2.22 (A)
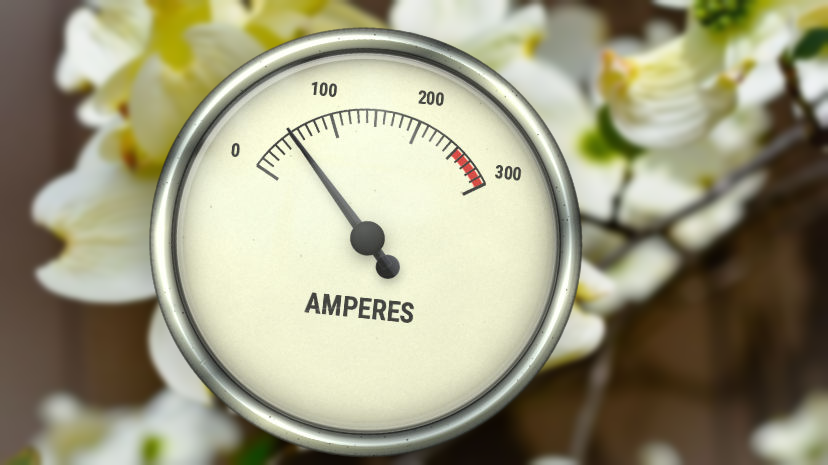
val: 50 (A)
